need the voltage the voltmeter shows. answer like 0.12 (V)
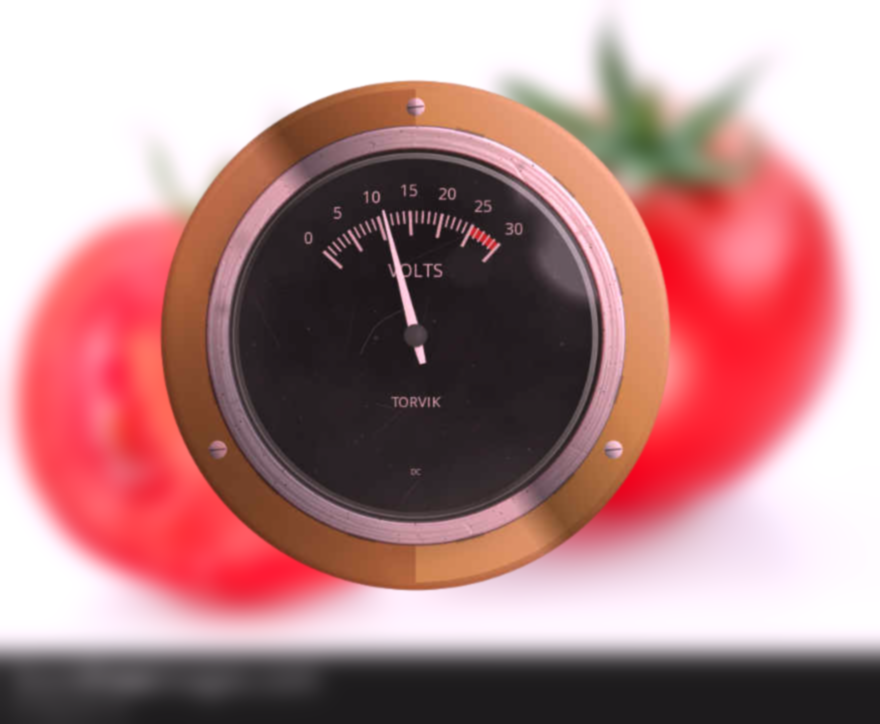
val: 11 (V)
